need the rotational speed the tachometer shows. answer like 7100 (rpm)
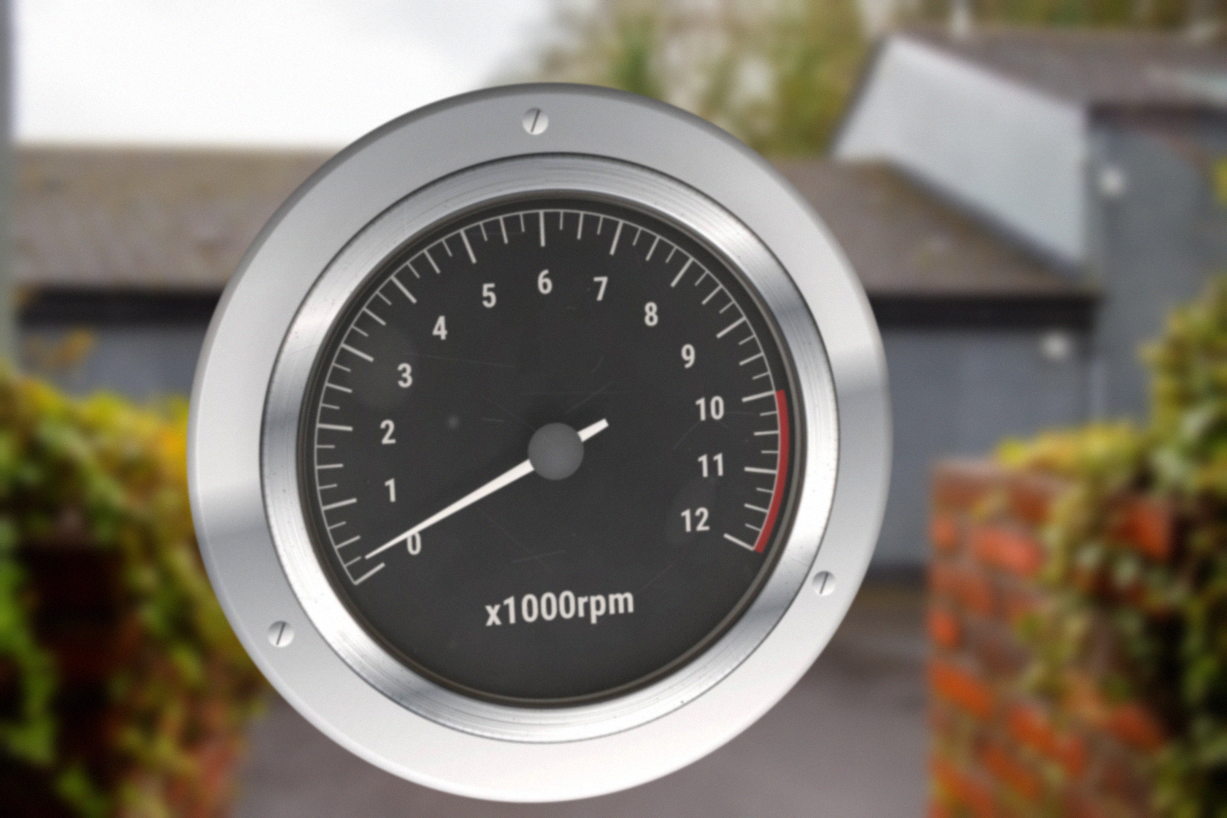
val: 250 (rpm)
